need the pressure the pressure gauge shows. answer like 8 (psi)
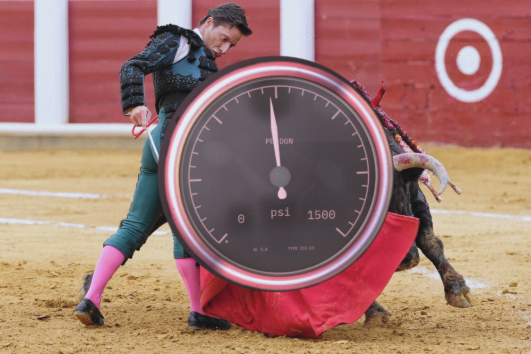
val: 725 (psi)
